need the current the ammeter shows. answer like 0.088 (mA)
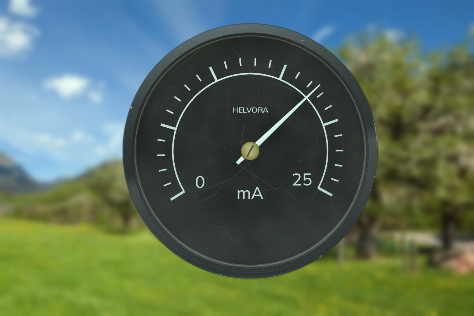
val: 17.5 (mA)
